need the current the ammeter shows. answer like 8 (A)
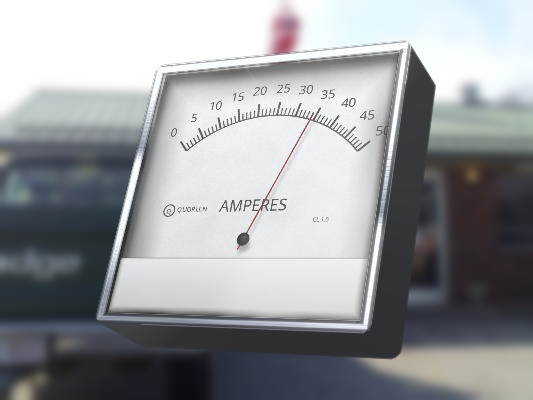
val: 35 (A)
